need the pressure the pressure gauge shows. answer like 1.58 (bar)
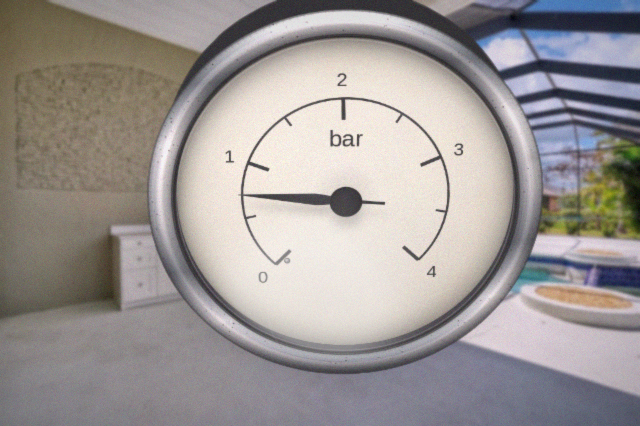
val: 0.75 (bar)
